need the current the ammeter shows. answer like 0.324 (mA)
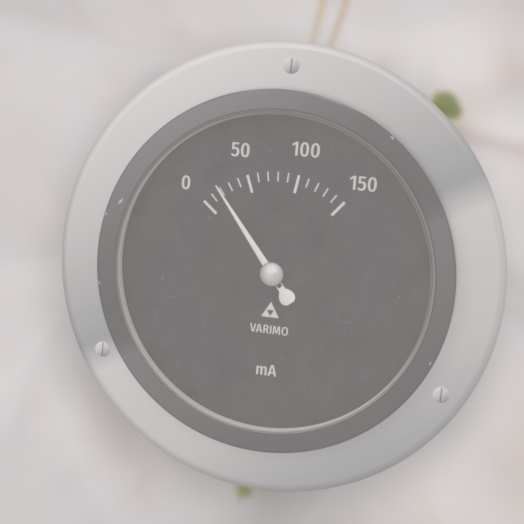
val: 20 (mA)
